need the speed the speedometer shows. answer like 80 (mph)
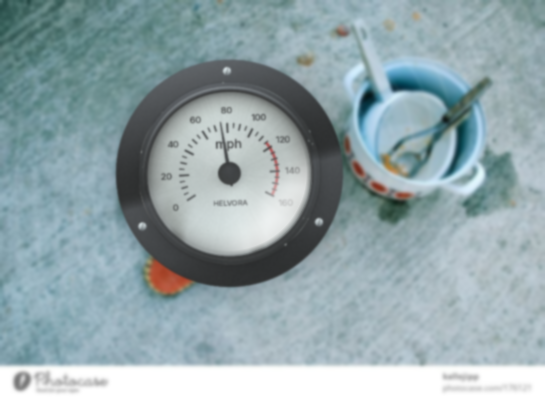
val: 75 (mph)
